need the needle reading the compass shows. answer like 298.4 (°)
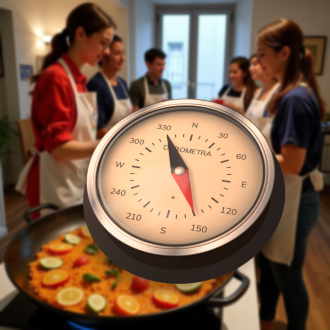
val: 150 (°)
